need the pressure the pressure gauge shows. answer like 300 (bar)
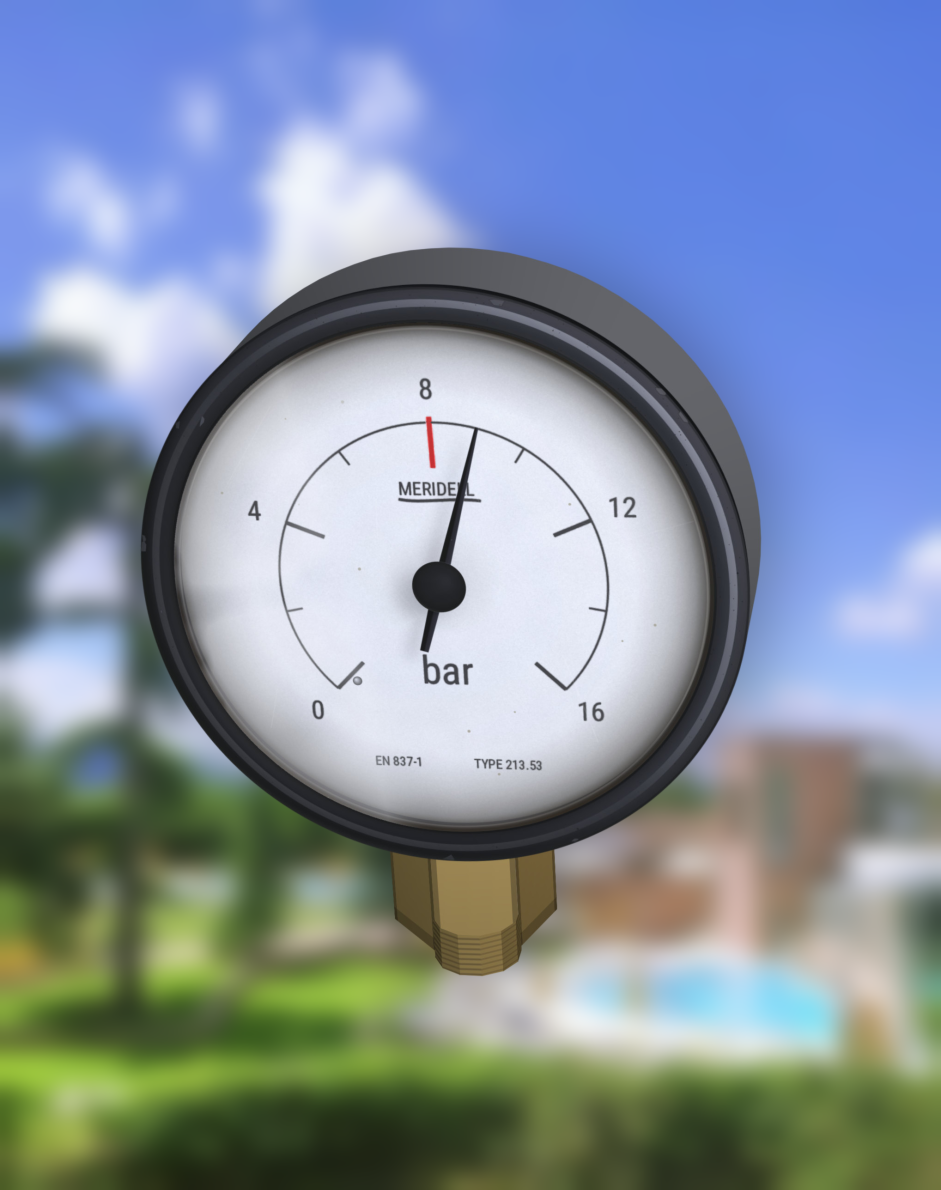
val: 9 (bar)
